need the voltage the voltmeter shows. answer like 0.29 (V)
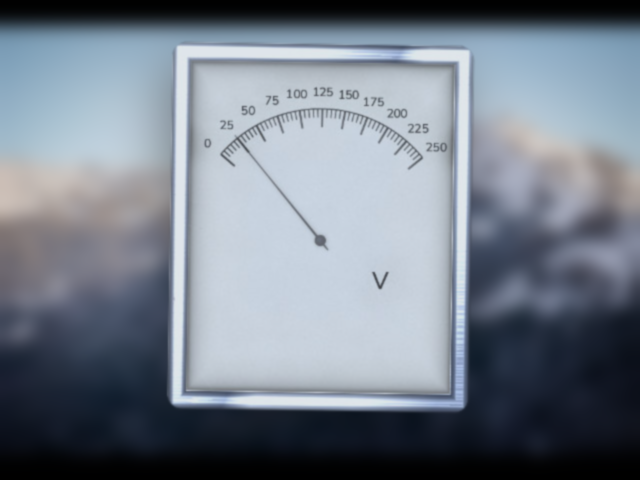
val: 25 (V)
